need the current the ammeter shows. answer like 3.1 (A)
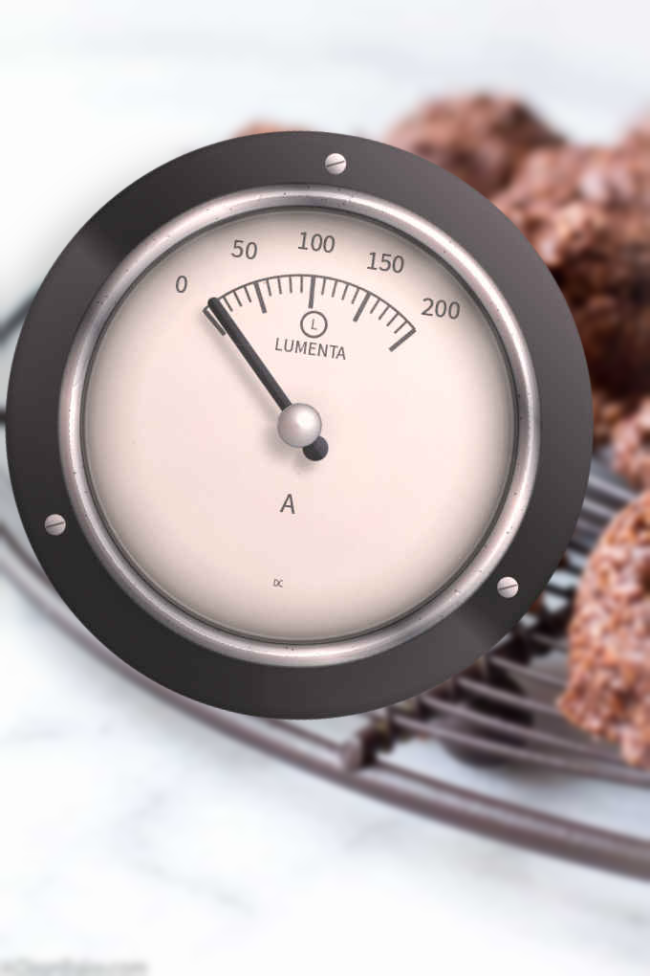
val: 10 (A)
